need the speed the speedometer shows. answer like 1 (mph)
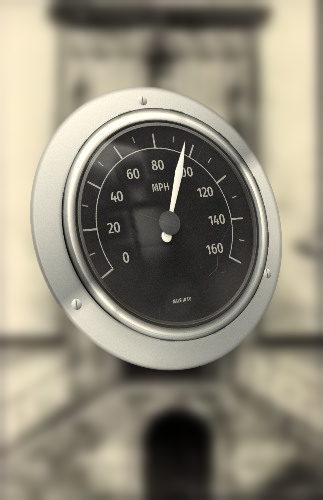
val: 95 (mph)
